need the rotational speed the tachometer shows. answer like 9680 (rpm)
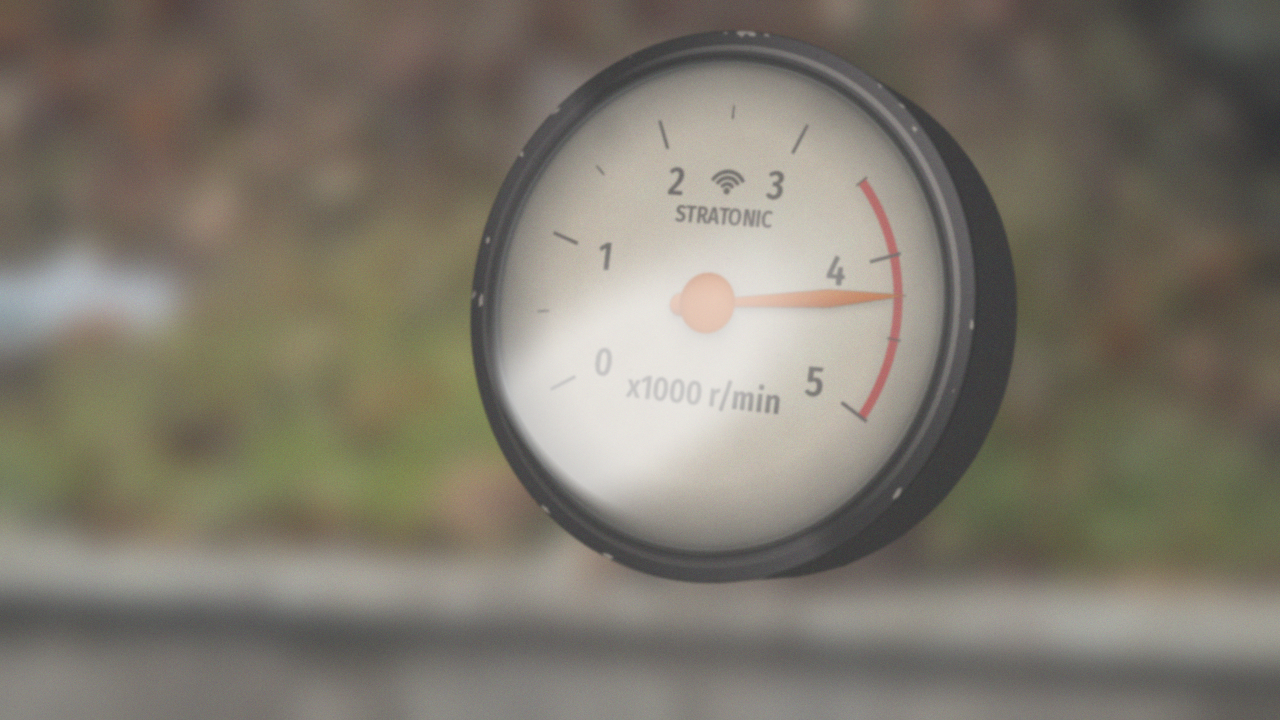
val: 4250 (rpm)
